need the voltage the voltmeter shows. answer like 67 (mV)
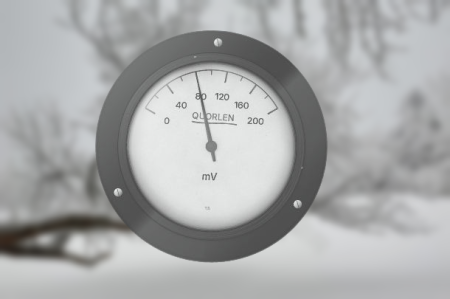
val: 80 (mV)
